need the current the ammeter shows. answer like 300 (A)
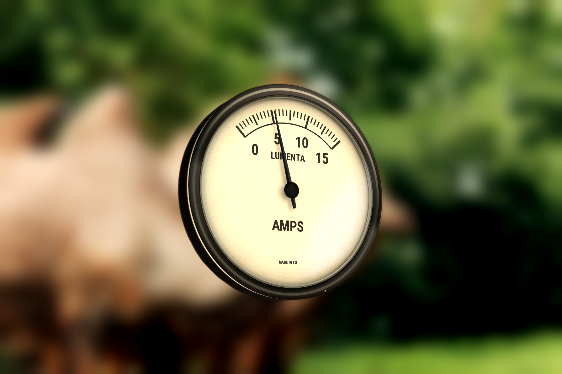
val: 5 (A)
